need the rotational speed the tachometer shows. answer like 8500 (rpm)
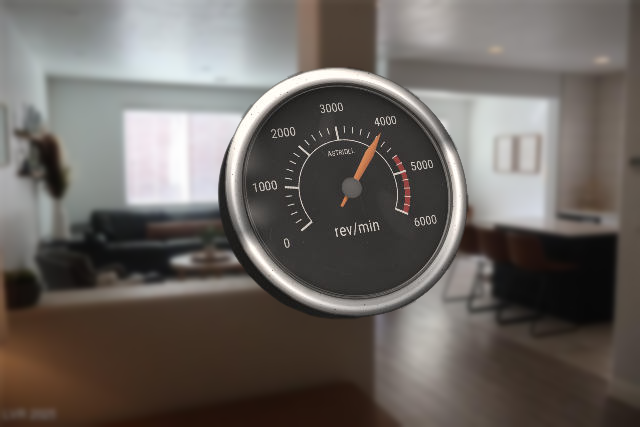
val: 4000 (rpm)
